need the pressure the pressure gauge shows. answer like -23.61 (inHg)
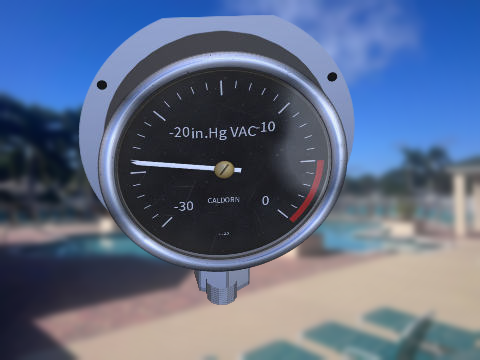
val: -24 (inHg)
